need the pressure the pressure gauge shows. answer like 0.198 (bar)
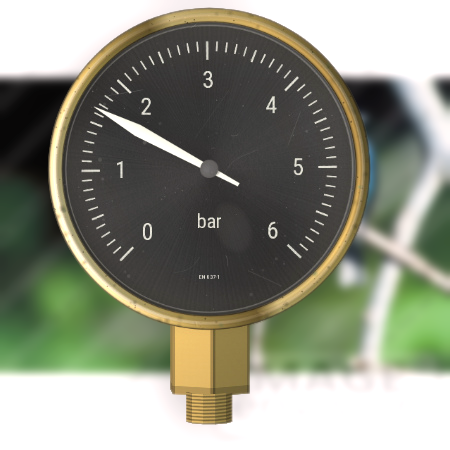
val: 1.65 (bar)
